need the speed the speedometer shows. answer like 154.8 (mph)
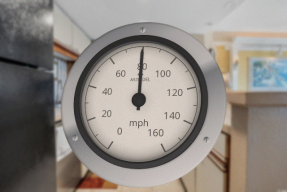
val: 80 (mph)
